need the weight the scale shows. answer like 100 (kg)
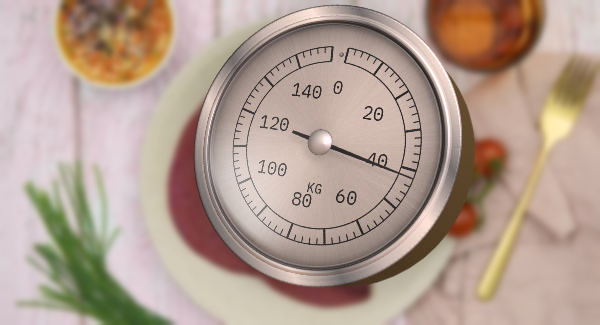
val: 42 (kg)
